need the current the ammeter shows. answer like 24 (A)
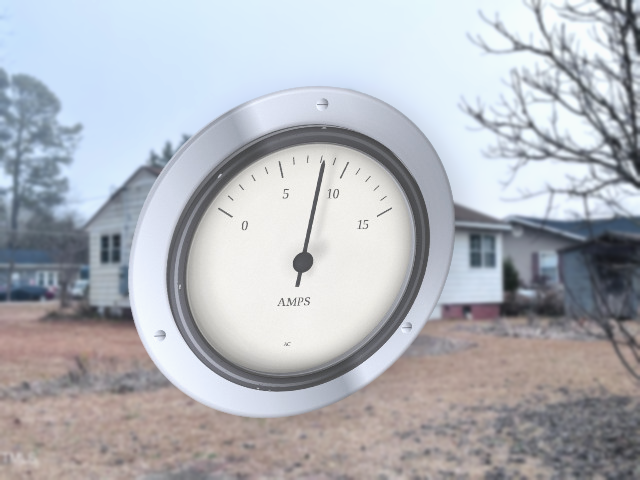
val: 8 (A)
